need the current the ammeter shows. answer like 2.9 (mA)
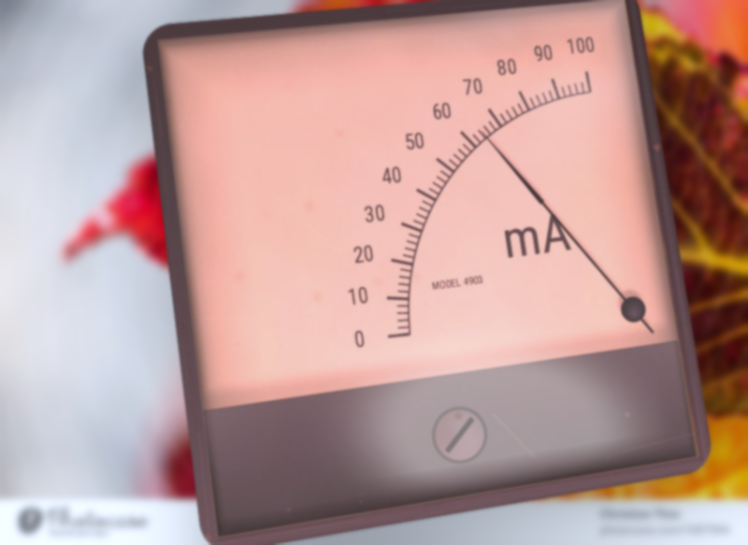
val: 64 (mA)
